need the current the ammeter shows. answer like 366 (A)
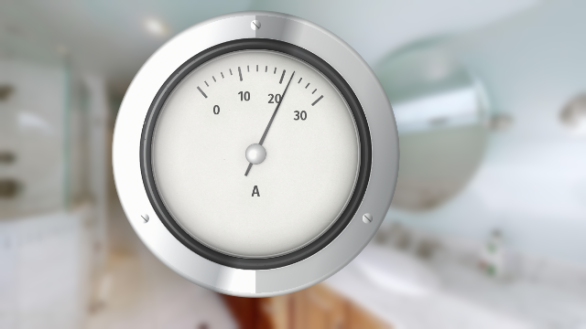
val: 22 (A)
